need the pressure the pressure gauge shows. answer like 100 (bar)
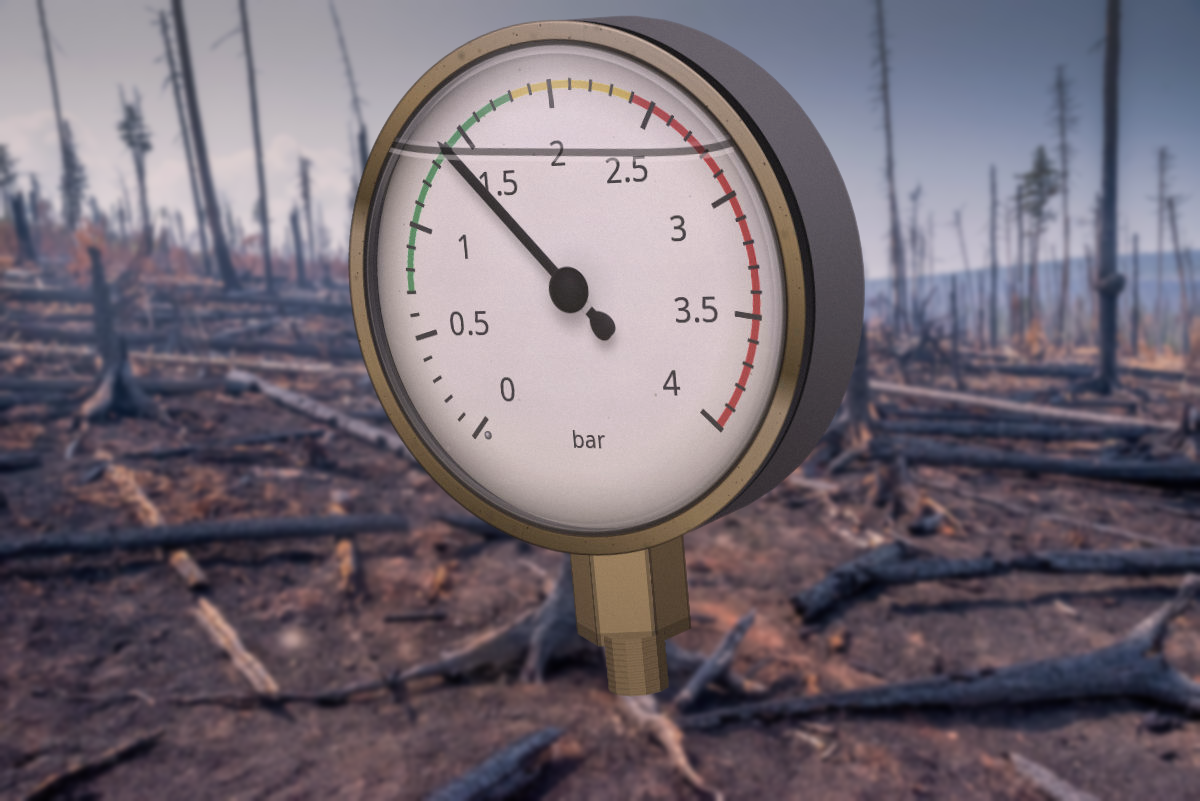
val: 1.4 (bar)
